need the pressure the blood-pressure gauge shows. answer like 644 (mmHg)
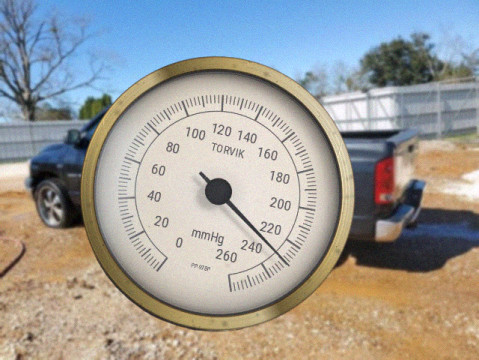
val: 230 (mmHg)
